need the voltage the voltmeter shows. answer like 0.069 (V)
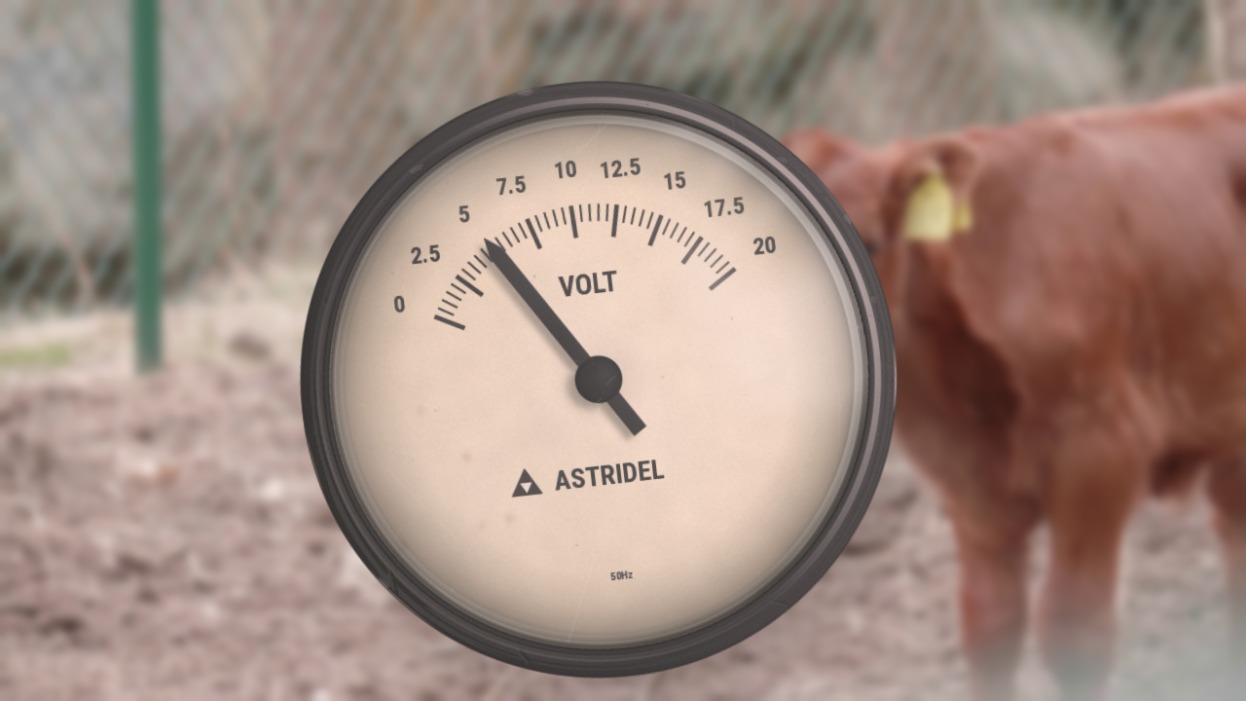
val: 5 (V)
